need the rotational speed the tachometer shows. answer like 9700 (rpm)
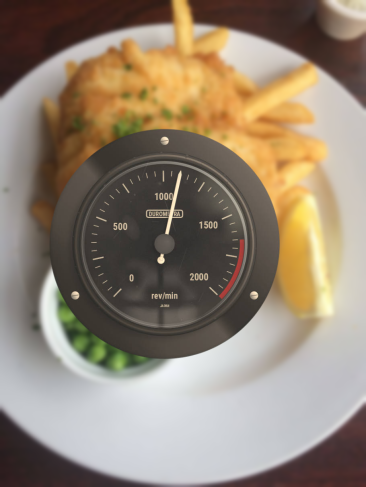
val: 1100 (rpm)
